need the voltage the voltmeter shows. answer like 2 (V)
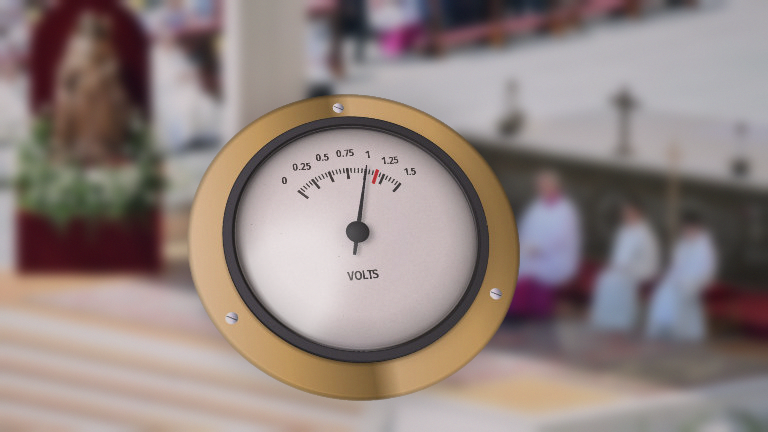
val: 1 (V)
